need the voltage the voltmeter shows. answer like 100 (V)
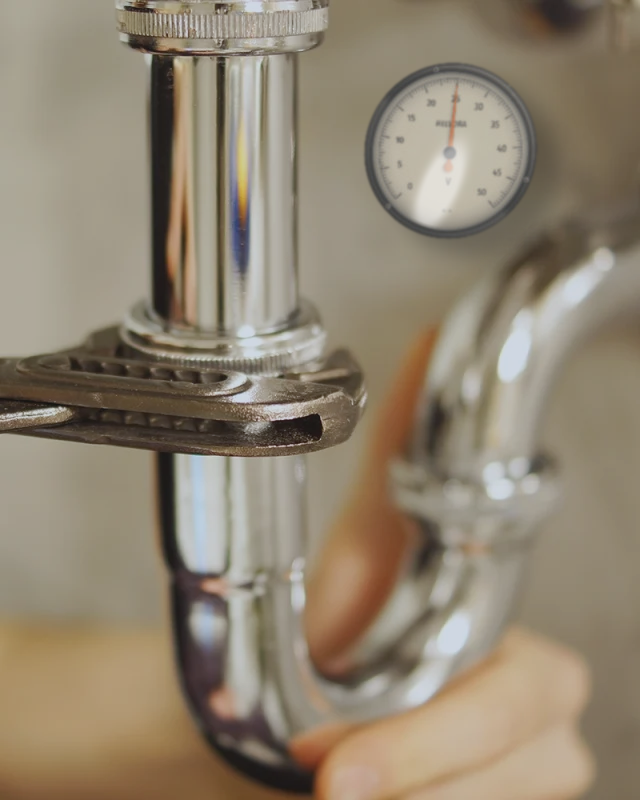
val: 25 (V)
